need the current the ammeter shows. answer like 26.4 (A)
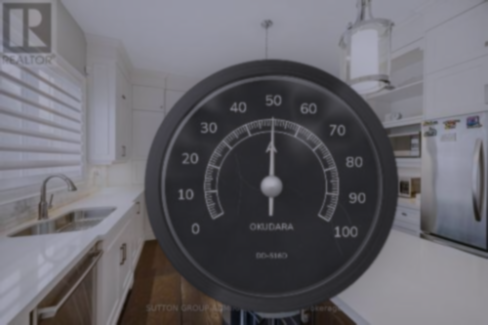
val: 50 (A)
